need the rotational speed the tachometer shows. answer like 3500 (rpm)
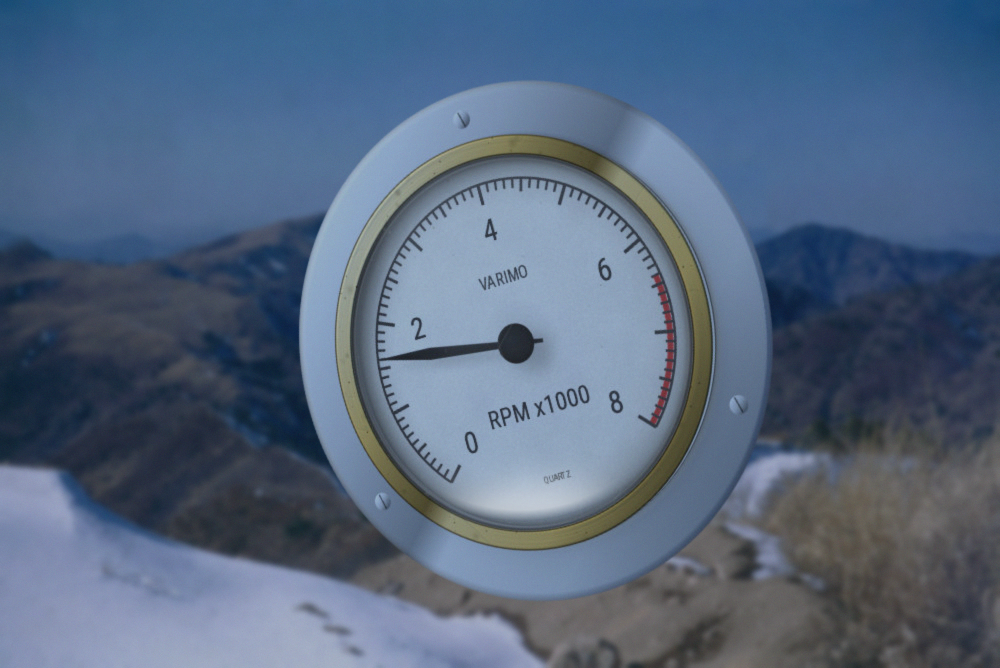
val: 1600 (rpm)
